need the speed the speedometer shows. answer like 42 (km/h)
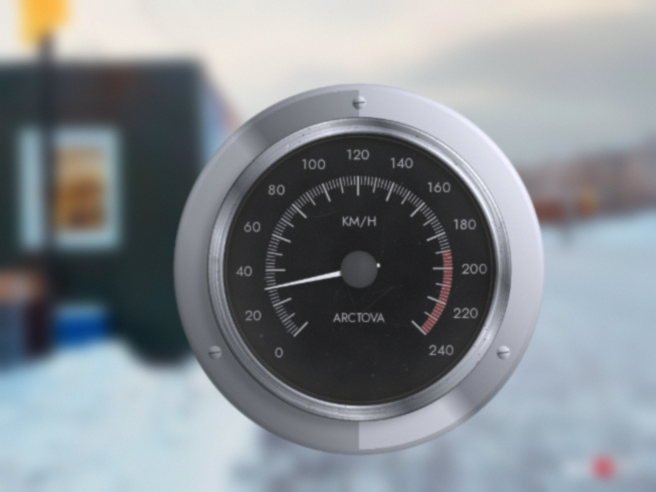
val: 30 (km/h)
